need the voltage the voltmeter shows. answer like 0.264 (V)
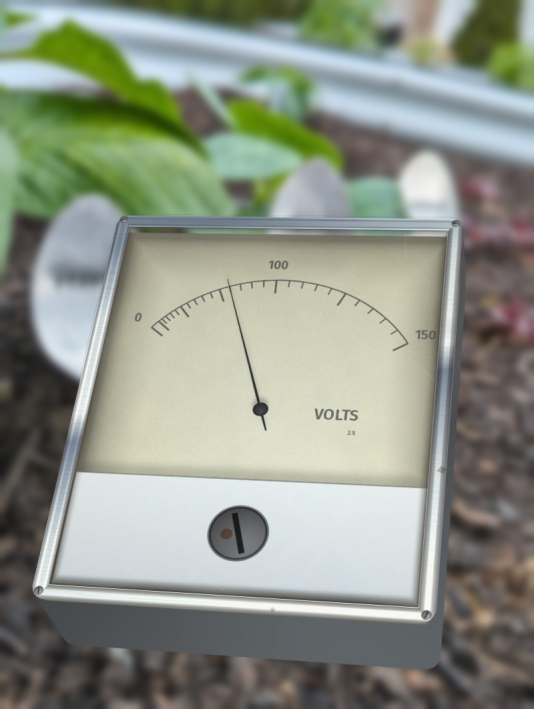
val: 80 (V)
